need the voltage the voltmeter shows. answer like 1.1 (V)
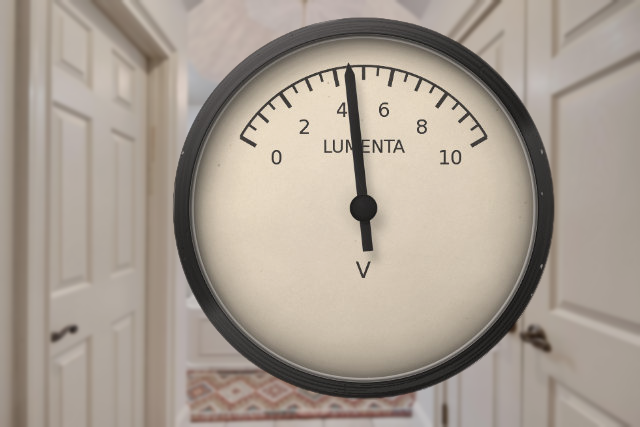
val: 4.5 (V)
